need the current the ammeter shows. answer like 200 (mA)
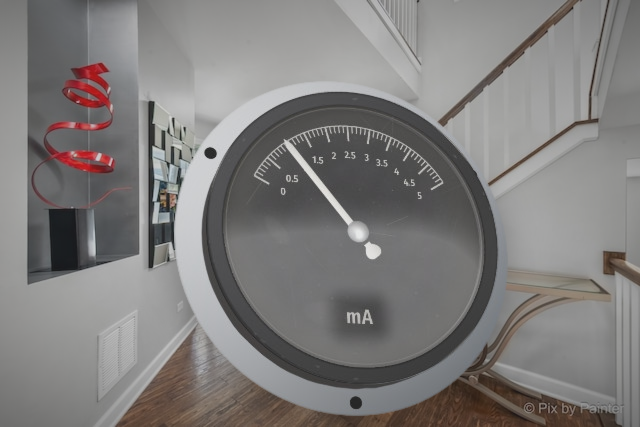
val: 1 (mA)
